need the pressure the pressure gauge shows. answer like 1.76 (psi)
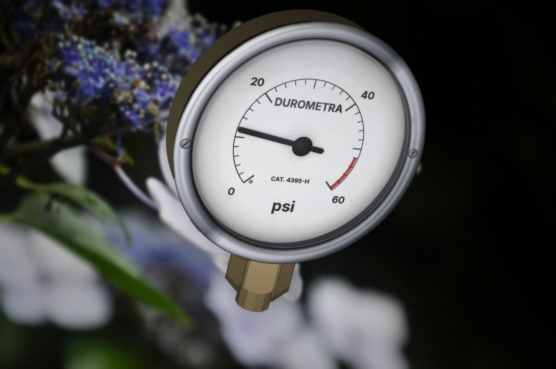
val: 12 (psi)
